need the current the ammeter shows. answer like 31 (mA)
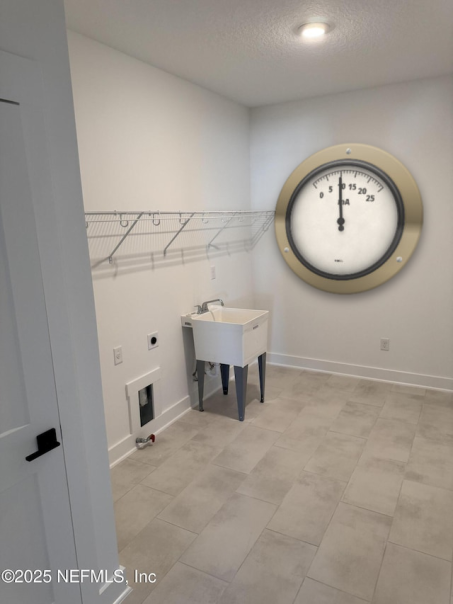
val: 10 (mA)
